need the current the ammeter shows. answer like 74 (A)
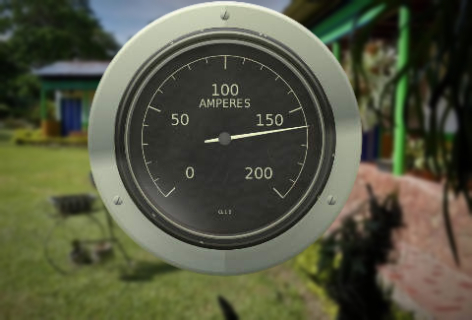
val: 160 (A)
